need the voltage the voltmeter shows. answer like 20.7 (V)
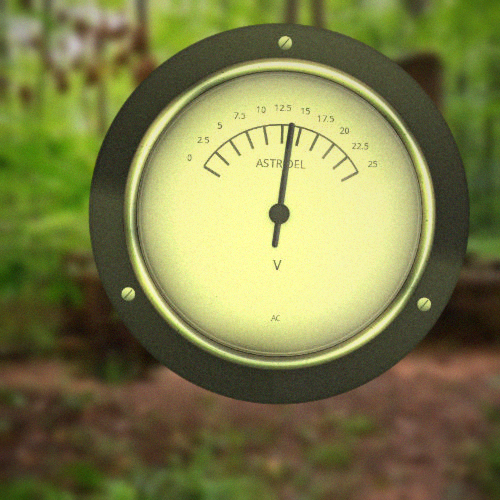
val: 13.75 (V)
